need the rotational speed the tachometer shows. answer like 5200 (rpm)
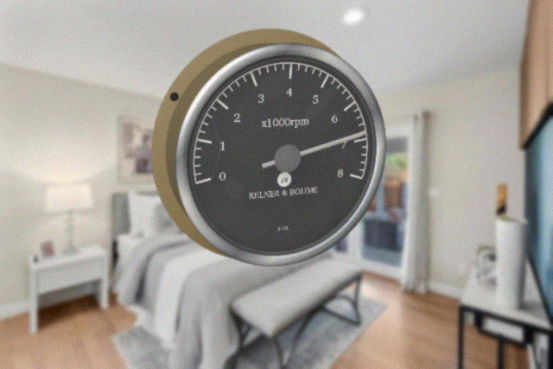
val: 6800 (rpm)
